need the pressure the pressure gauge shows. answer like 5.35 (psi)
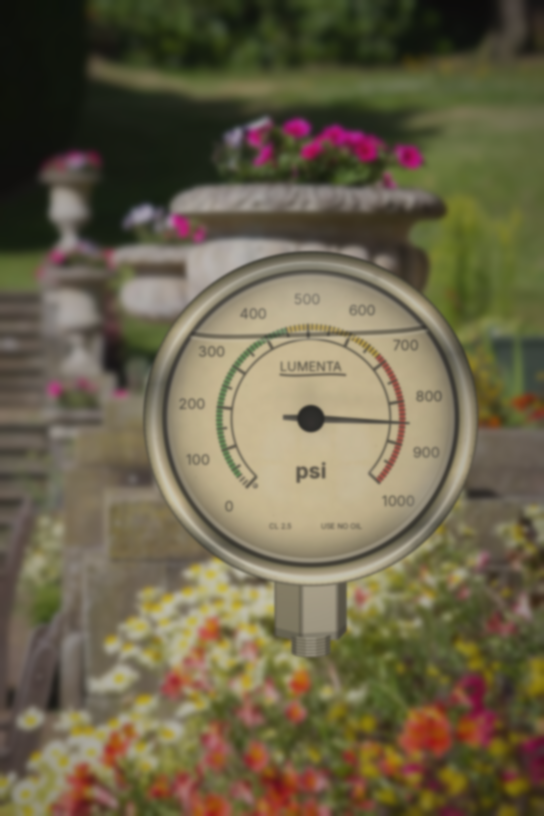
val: 850 (psi)
